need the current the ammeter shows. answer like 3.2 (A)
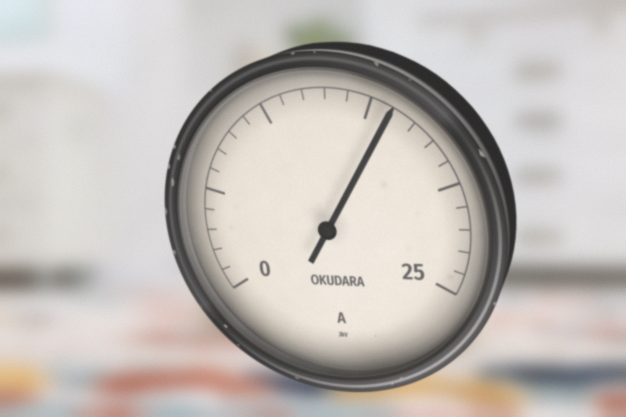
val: 16 (A)
